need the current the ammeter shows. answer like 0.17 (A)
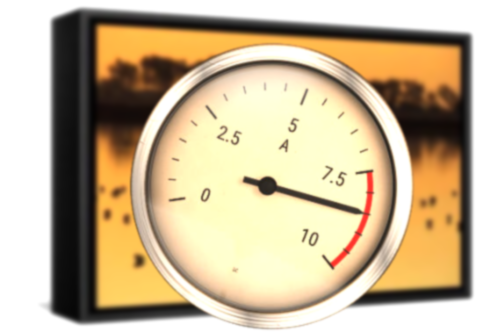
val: 8.5 (A)
